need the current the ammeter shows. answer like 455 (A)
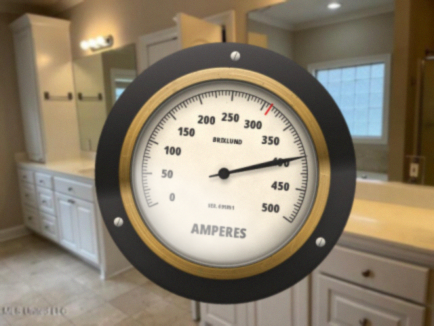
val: 400 (A)
